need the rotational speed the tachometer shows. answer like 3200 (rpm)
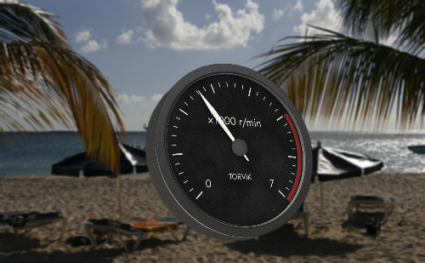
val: 2600 (rpm)
